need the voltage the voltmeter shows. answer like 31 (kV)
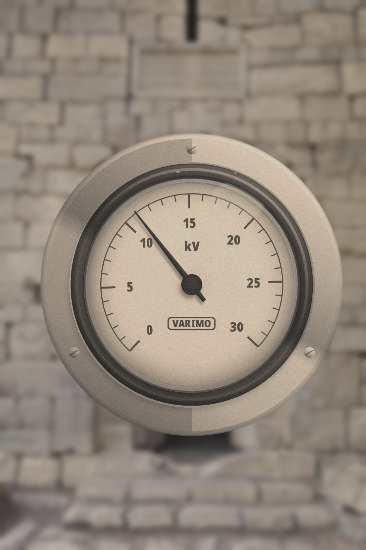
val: 11 (kV)
